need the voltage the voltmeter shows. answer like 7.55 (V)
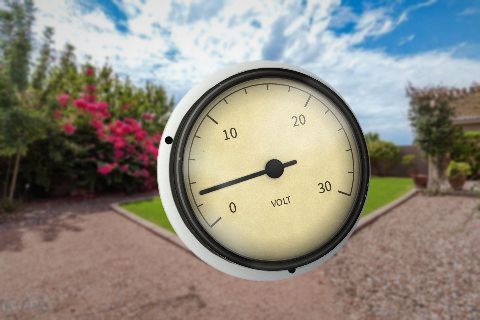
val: 3 (V)
